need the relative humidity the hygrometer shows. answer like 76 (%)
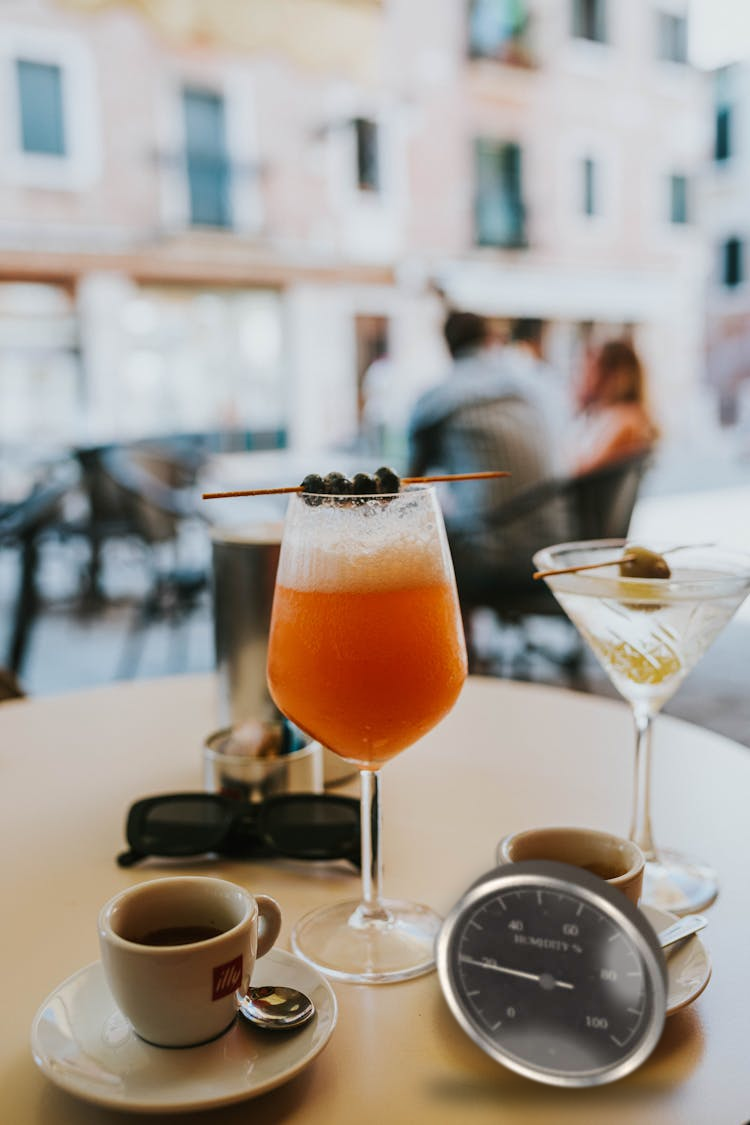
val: 20 (%)
